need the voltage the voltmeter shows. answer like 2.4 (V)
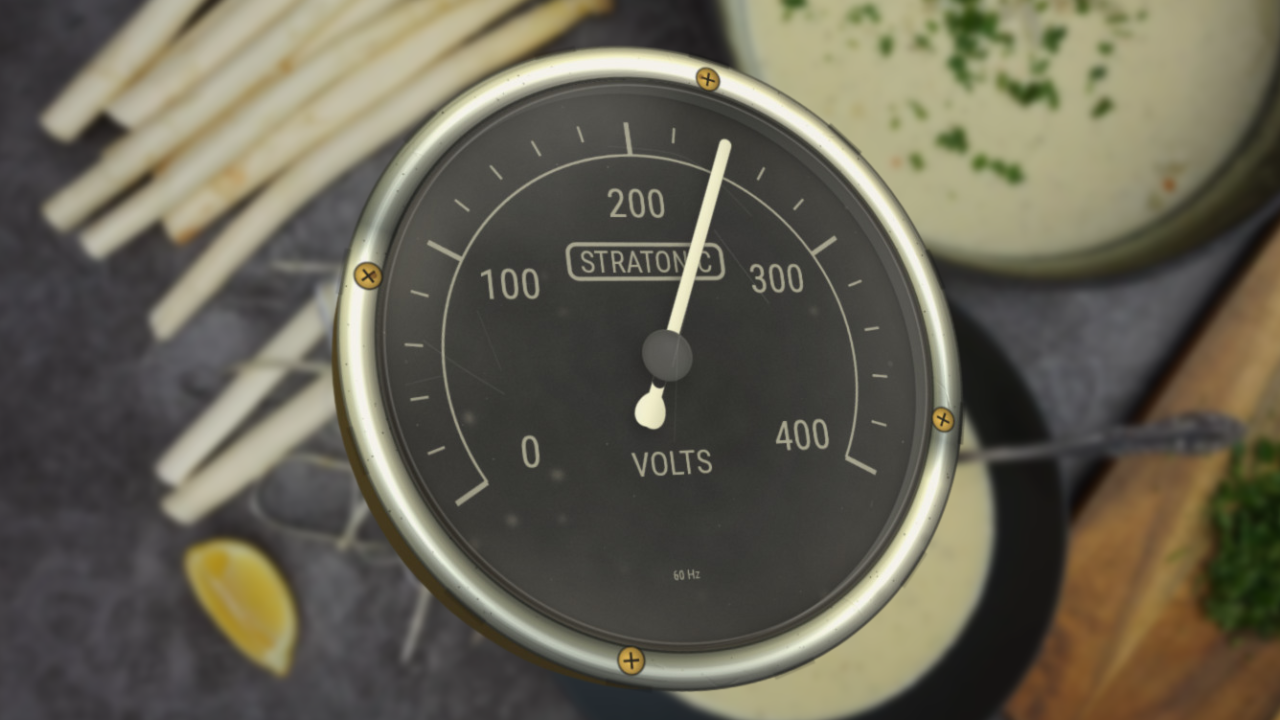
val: 240 (V)
